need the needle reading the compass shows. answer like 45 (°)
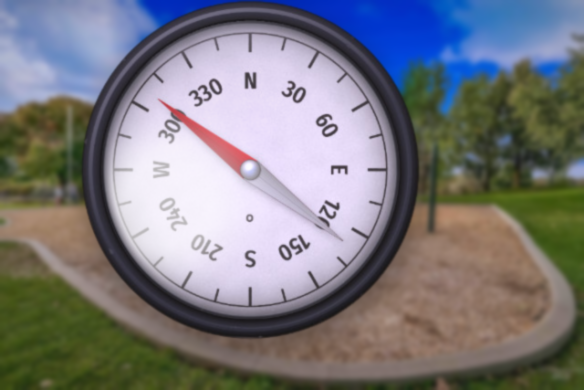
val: 307.5 (°)
